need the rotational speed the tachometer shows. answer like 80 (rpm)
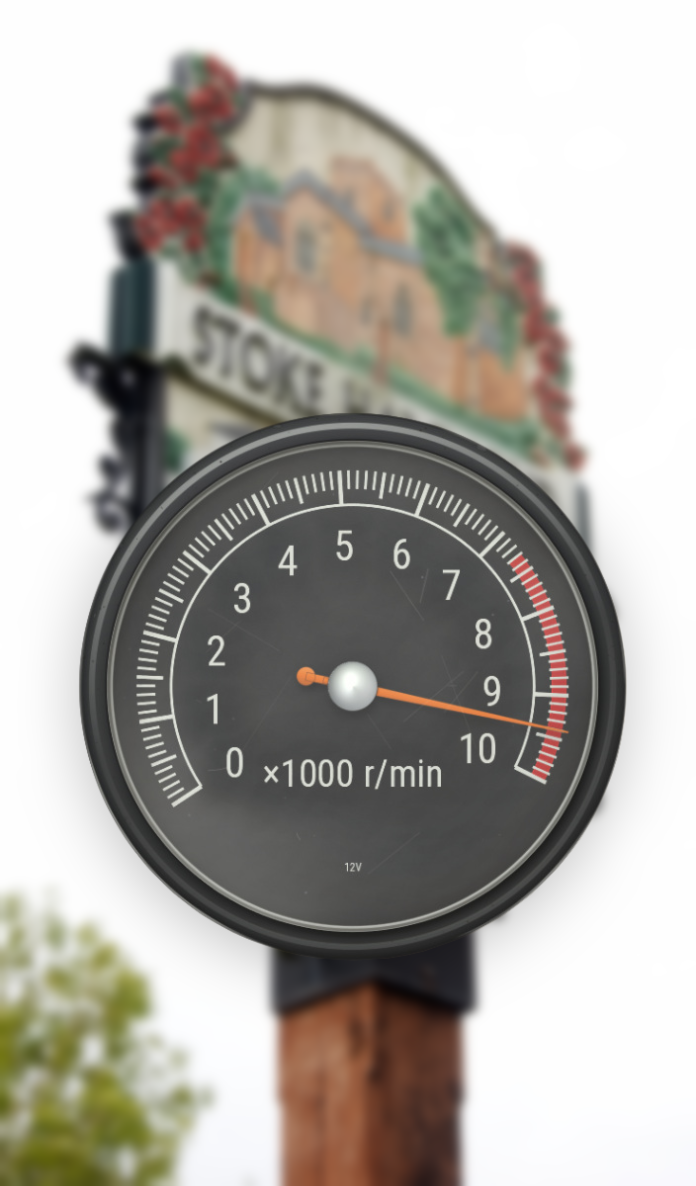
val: 9400 (rpm)
